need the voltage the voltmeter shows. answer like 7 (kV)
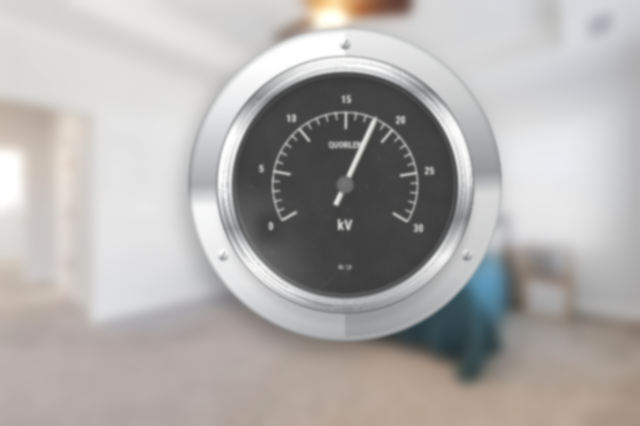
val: 18 (kV)
